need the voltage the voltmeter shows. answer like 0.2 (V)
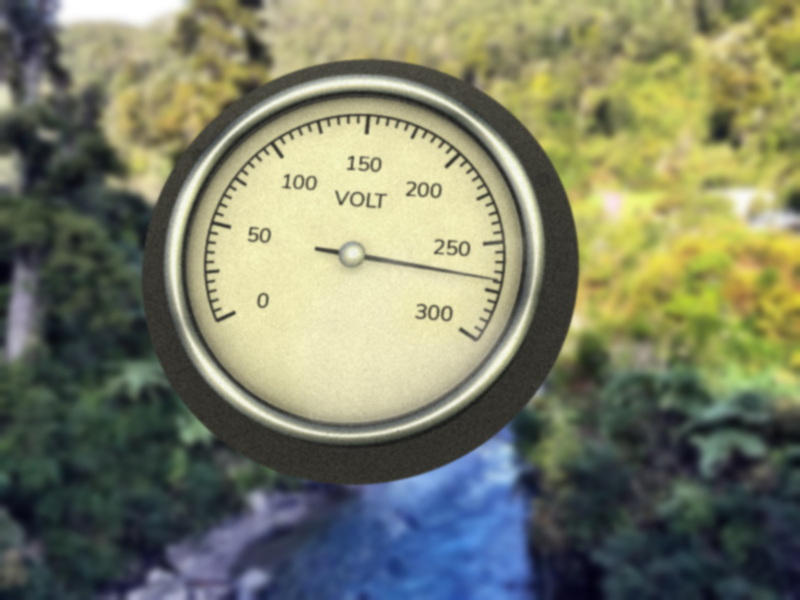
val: 270 (V)
